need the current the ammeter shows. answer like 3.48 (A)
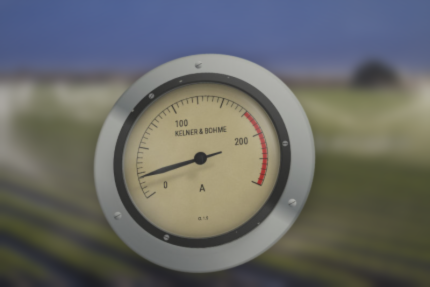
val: 20 (A)
